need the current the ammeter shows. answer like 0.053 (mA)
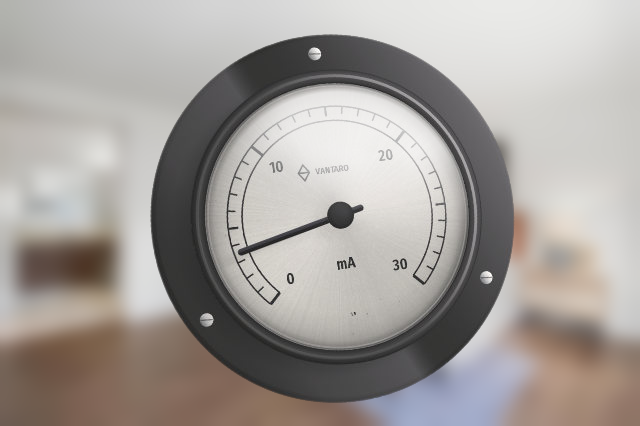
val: 3.5 (mA)
